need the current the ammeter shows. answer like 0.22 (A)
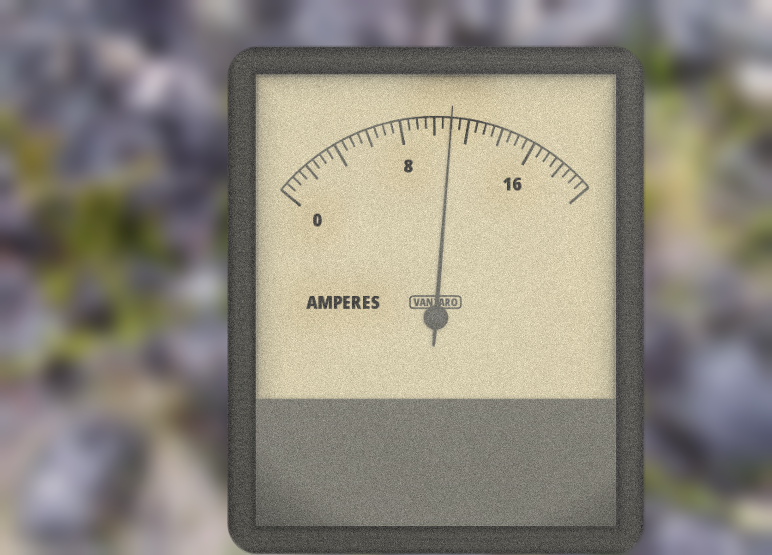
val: 11 (A)
